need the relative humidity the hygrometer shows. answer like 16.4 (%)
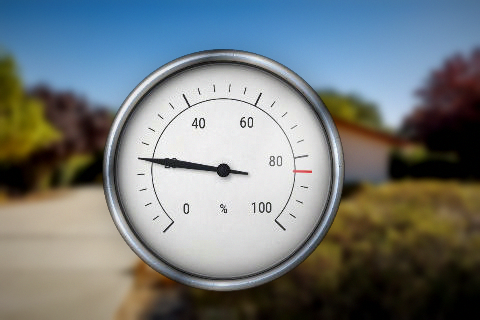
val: 20 (%)
